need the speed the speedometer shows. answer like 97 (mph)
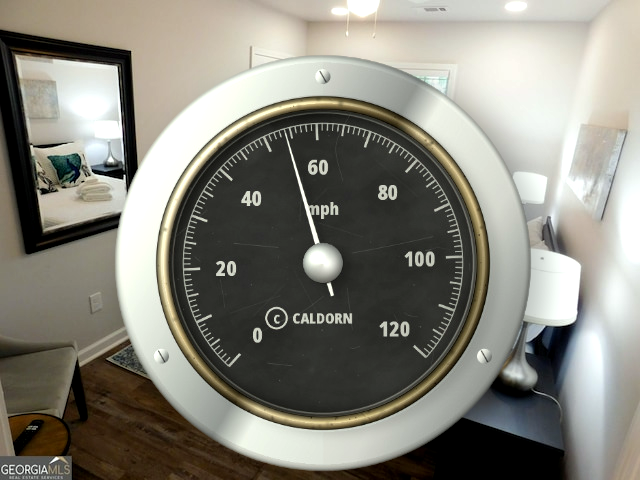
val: 54 (mph)
